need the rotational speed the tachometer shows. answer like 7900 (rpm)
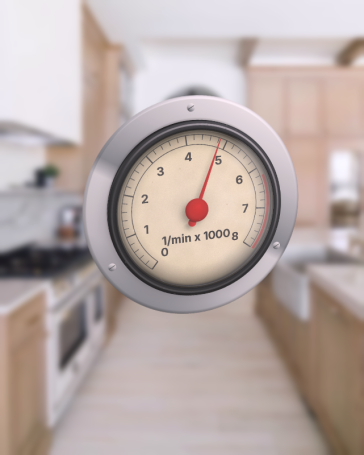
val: 4800 (rpm)
